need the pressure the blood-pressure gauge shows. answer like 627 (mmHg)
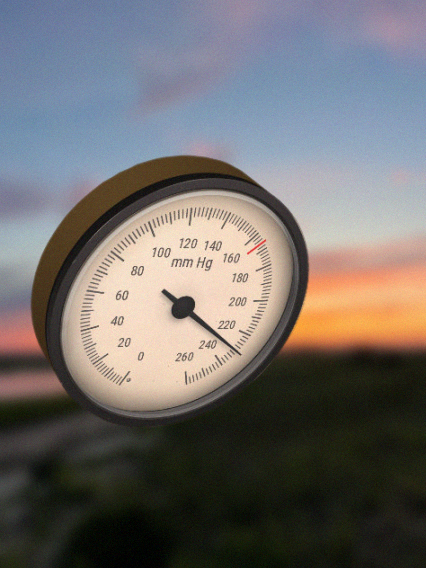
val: 230 (mmHg)
